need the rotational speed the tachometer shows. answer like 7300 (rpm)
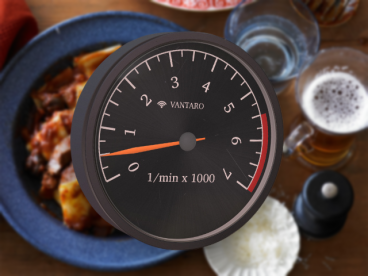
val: 500 (rpm)
